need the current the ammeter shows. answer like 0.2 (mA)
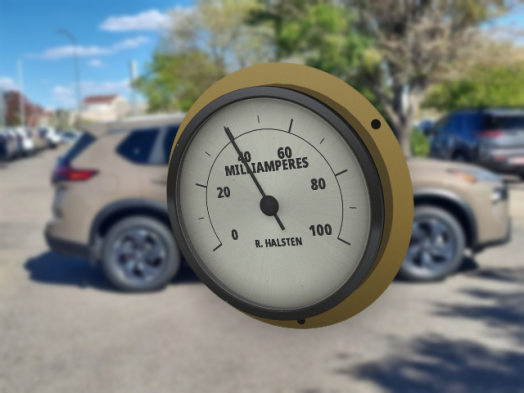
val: 40 (mA)
